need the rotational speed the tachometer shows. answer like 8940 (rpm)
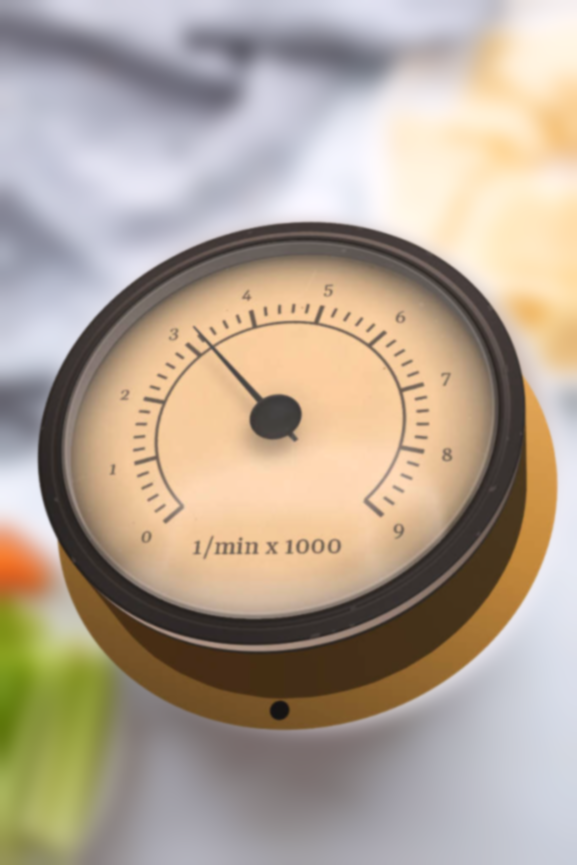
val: 3200 (rpm)
